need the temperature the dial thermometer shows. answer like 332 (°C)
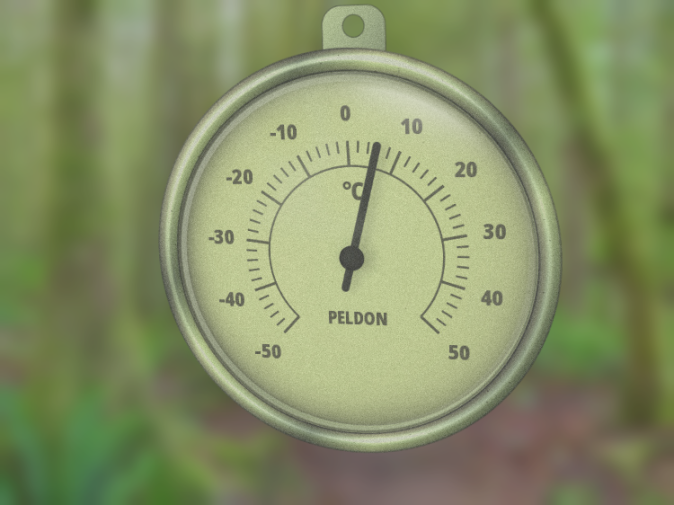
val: 6 (°C)
